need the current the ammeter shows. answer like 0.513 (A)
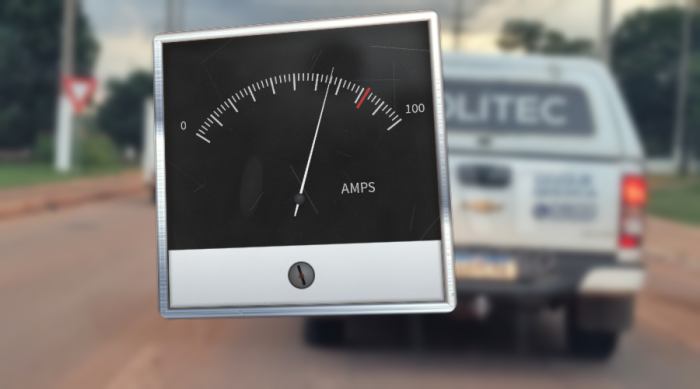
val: 66 (A)
